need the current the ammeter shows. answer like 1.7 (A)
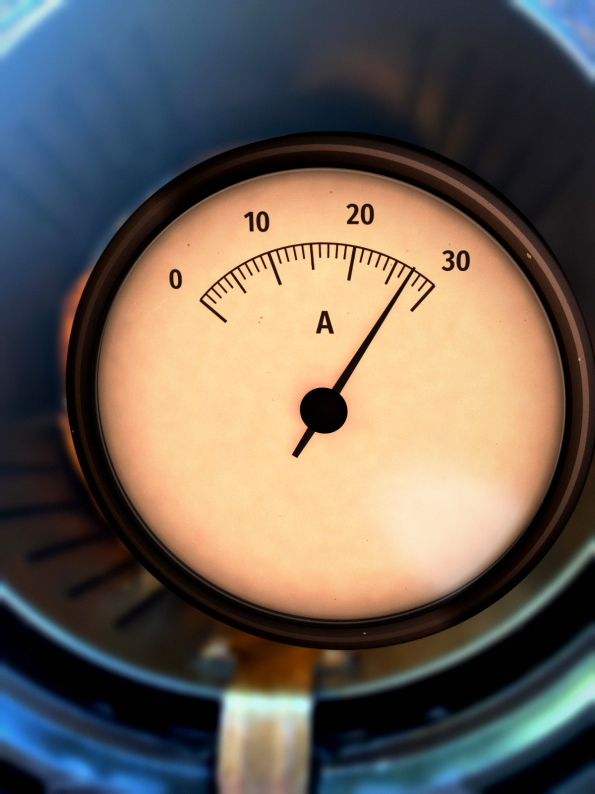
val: 27 (A)
